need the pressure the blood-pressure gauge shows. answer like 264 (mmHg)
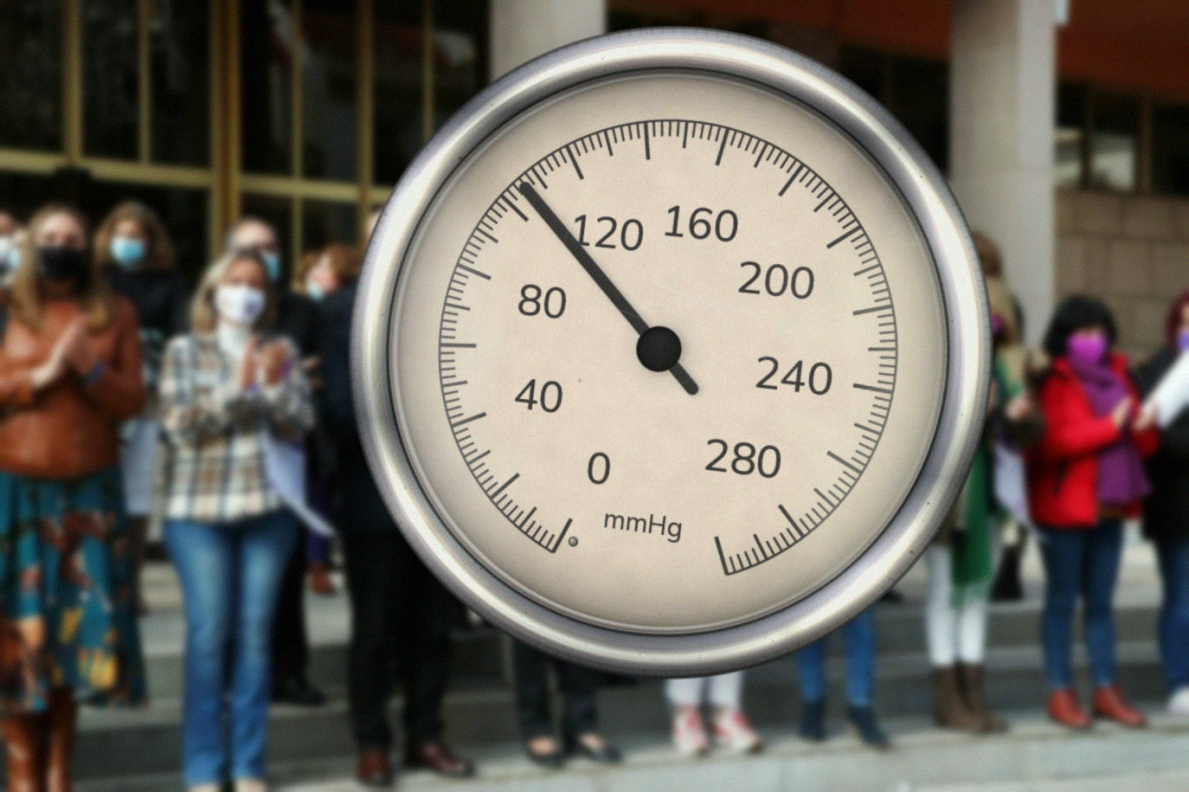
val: 106 (mmHg)
